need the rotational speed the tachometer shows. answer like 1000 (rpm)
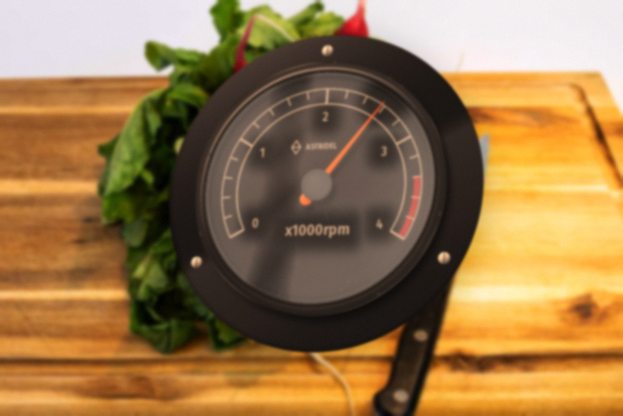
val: 2600 (rpm)
